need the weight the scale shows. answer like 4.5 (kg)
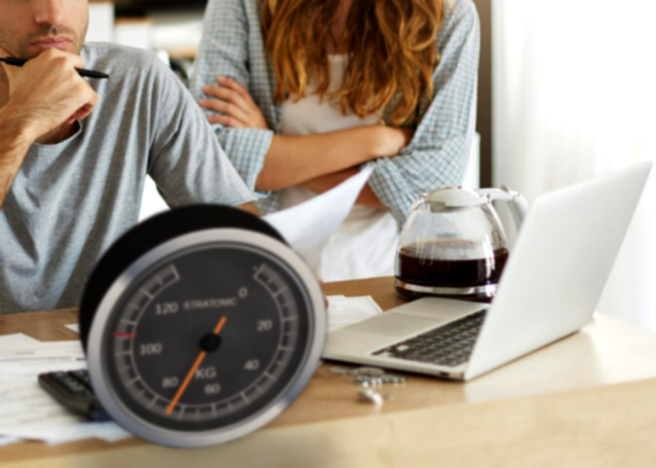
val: 75 (kg)
